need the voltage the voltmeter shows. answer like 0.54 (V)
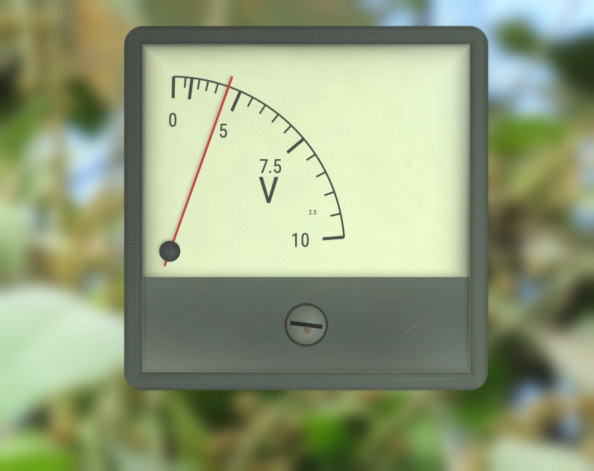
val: 4.5 (V)
